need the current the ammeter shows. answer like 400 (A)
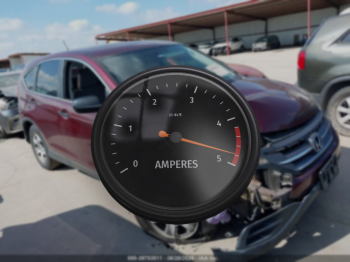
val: 4.8 (A)
